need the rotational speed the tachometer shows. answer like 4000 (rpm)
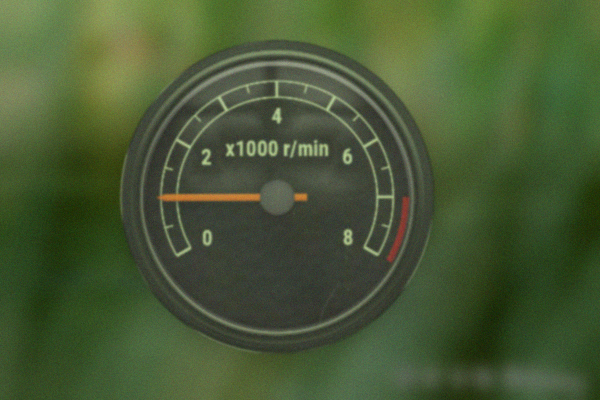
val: 1000 (rpm)
